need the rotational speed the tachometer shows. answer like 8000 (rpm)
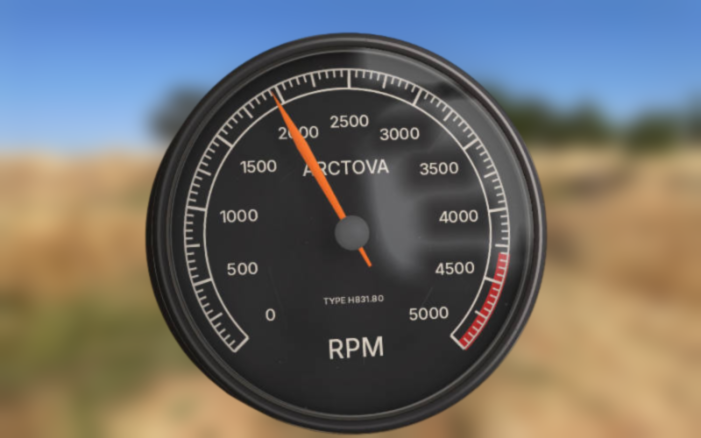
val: 1950 (rpm)
